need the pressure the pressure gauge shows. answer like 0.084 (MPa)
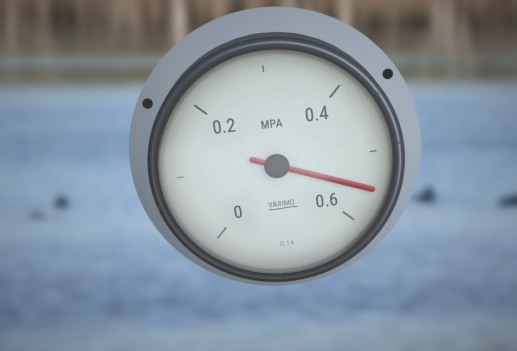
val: 0.55 (MPa)
